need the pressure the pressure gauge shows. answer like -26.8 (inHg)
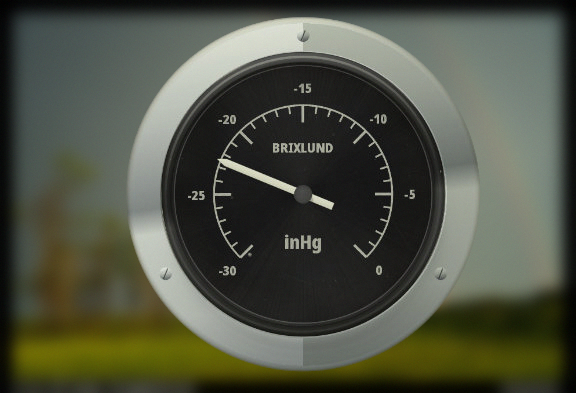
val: -22.5 (inHg)
